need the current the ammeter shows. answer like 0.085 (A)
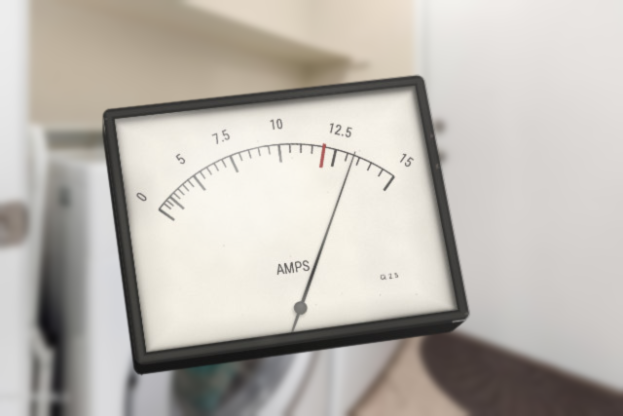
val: 13.25 (A)
